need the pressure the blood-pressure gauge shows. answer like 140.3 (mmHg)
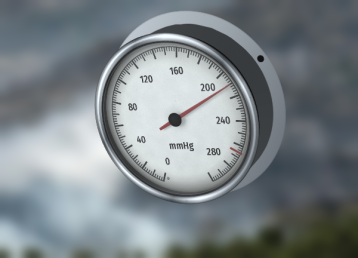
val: 210 (mmHg)
